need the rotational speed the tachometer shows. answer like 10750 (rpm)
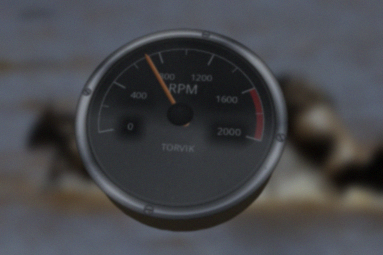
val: 700 (rpm)
